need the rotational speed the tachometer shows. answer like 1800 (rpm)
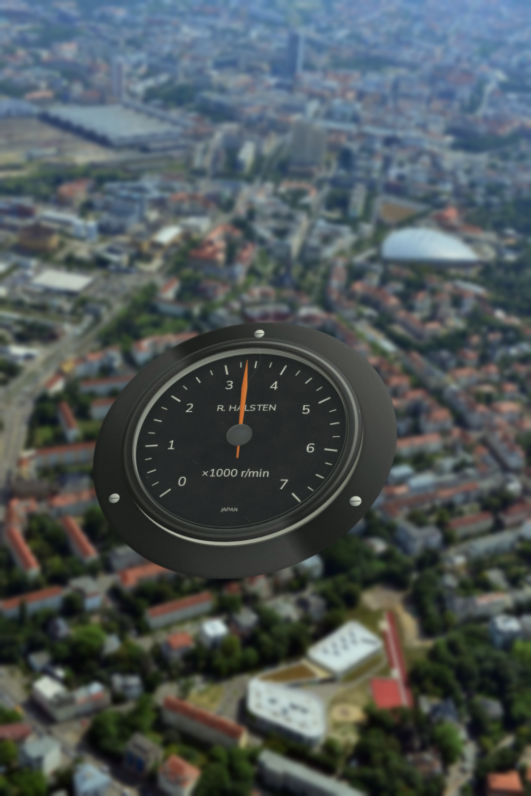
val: 3375 (rpm)
